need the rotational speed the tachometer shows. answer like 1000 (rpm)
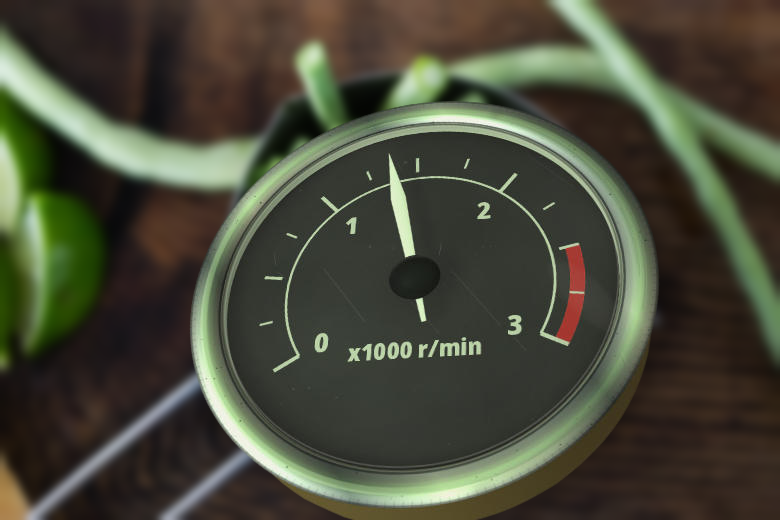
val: 1375 (rpm)
